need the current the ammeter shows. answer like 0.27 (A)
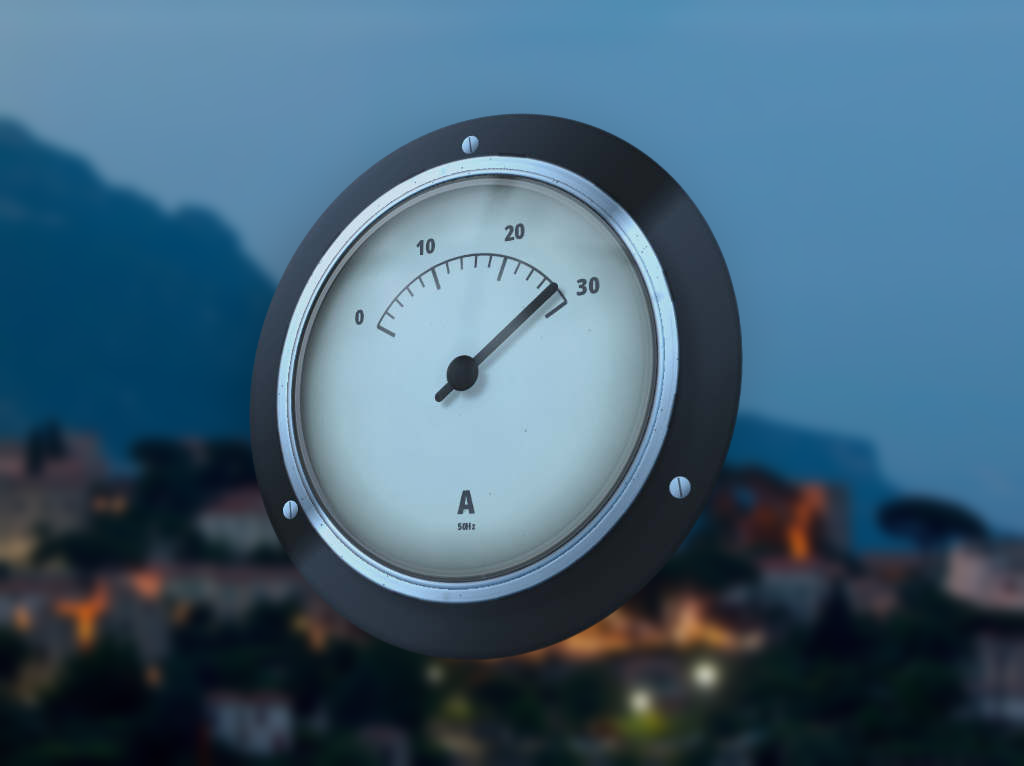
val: 28 (A)
